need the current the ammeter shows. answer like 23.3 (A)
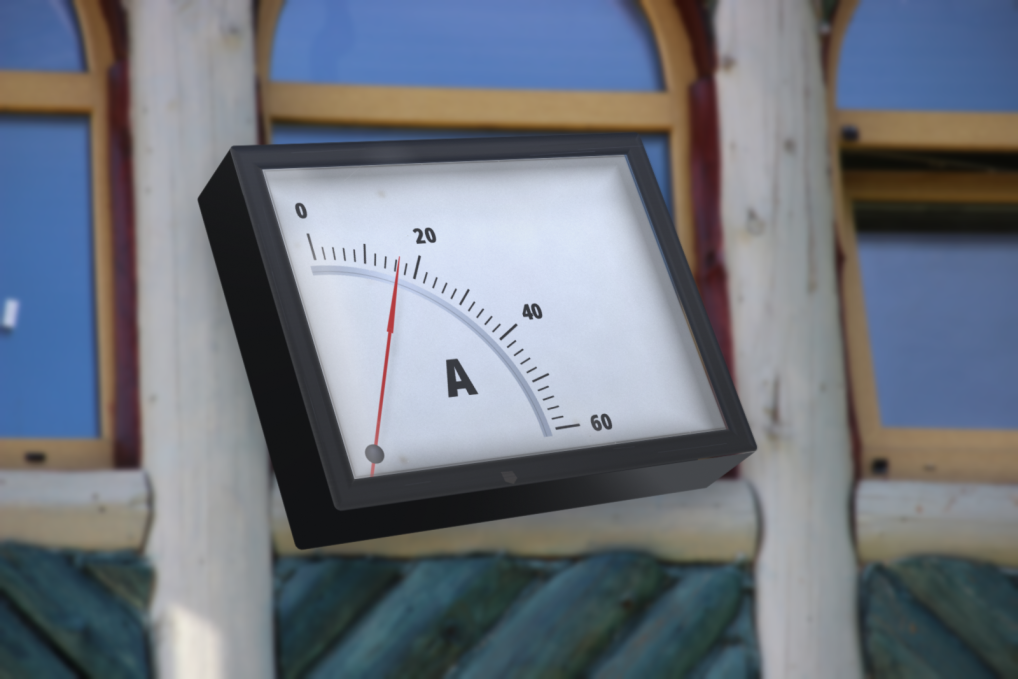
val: 16 (A)
